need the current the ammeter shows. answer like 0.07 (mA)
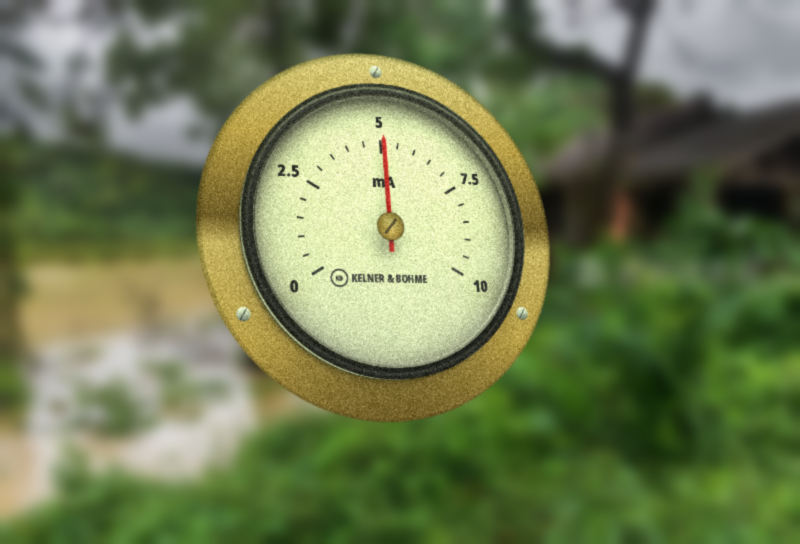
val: 5 (mA)
